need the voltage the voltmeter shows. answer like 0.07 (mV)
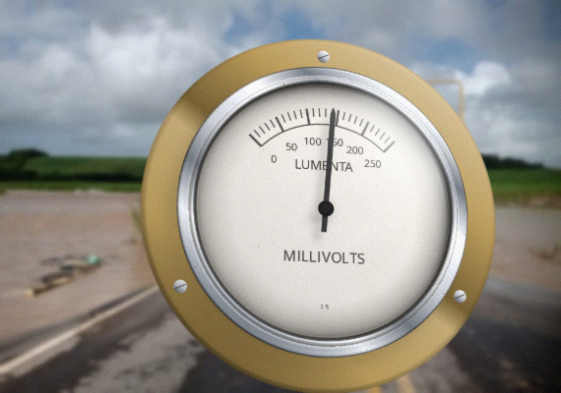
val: 140 (mV)
